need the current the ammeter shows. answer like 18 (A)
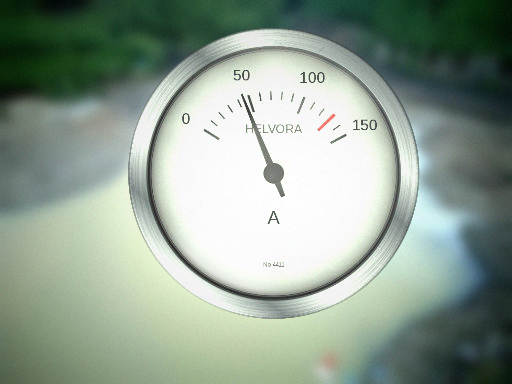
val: 45 (A)
